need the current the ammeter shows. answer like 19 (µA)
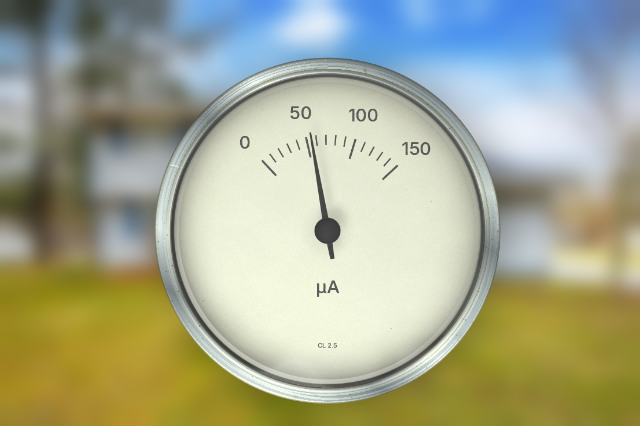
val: 55 (µA)
